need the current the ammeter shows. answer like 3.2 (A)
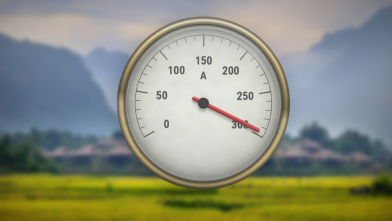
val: 295 (A)
